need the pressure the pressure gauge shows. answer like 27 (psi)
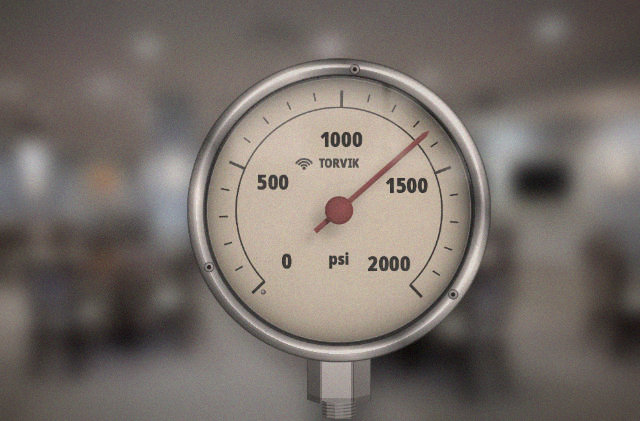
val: 1350 (psi)
